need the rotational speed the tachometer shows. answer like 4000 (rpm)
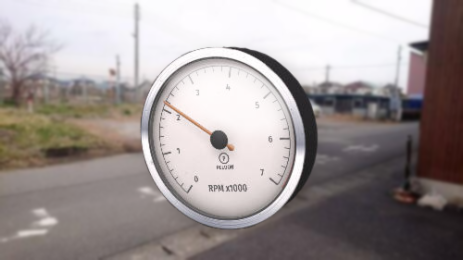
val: 2200 (rpm)
